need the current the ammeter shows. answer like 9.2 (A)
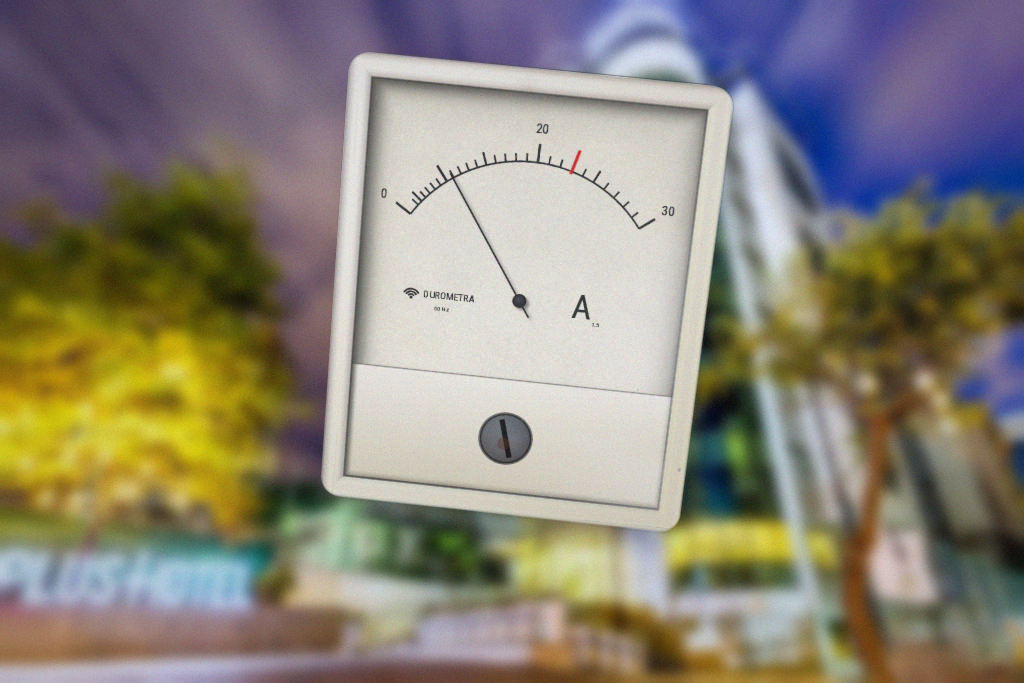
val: 11 (A)
